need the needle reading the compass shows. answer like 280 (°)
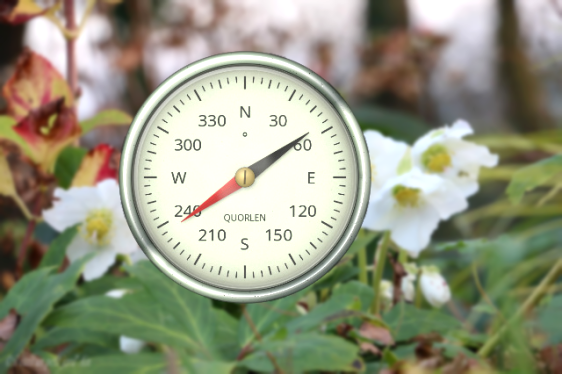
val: 235 (°)
